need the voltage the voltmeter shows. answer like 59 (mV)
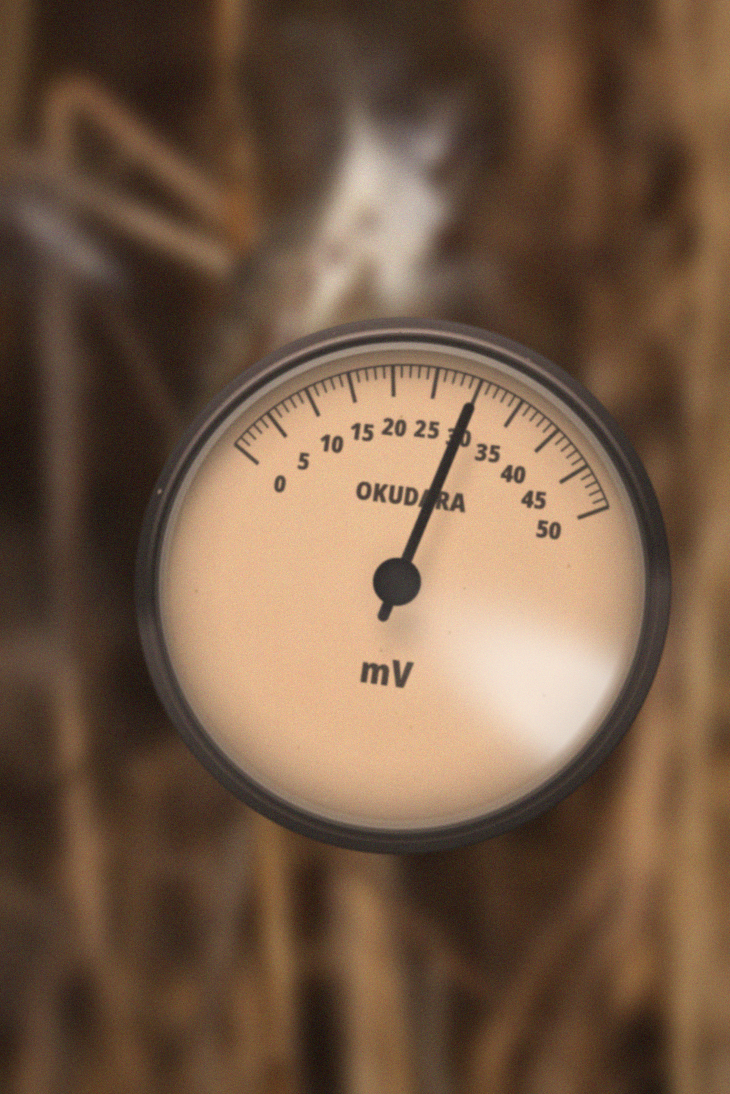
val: 30 (mV)
